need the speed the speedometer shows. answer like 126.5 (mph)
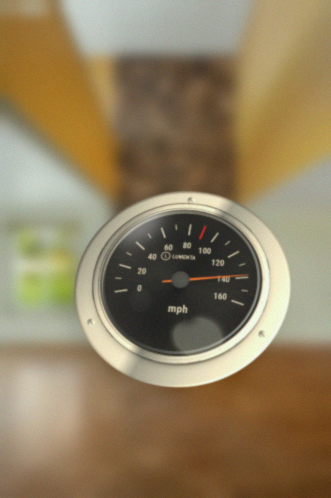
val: 140 (mph)
